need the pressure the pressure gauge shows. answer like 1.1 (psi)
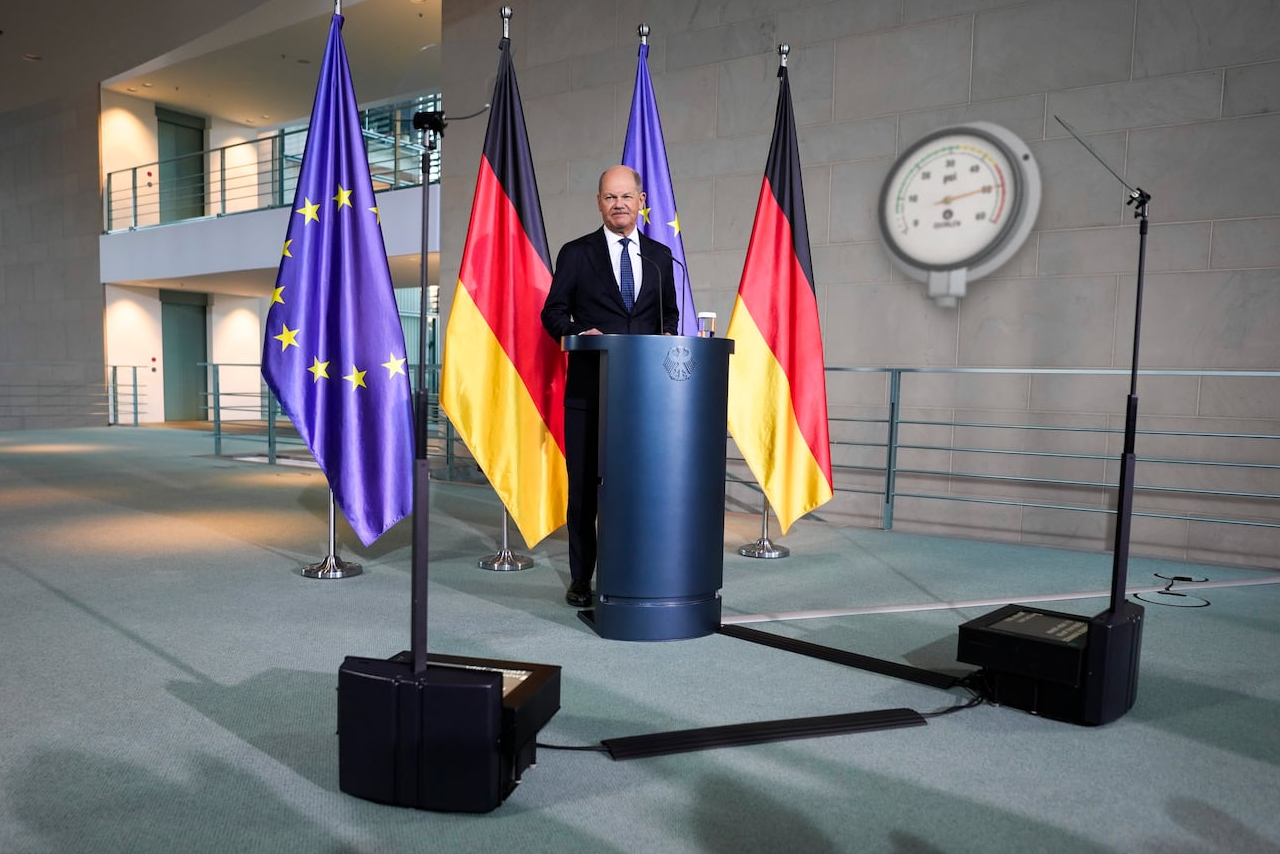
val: 50 (psi)
